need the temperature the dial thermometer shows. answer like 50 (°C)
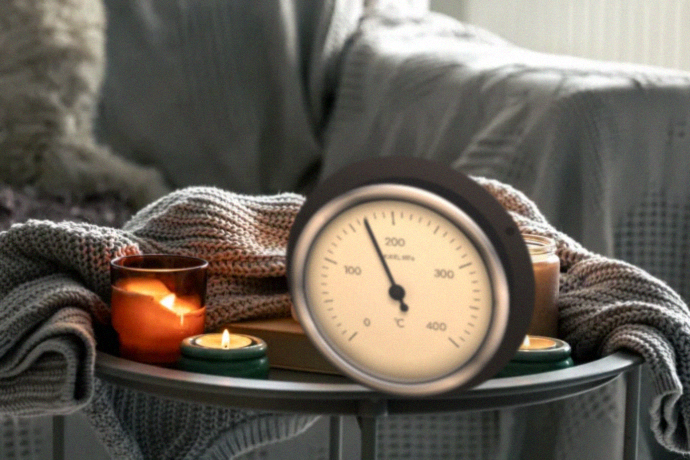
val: 170 (°C)
